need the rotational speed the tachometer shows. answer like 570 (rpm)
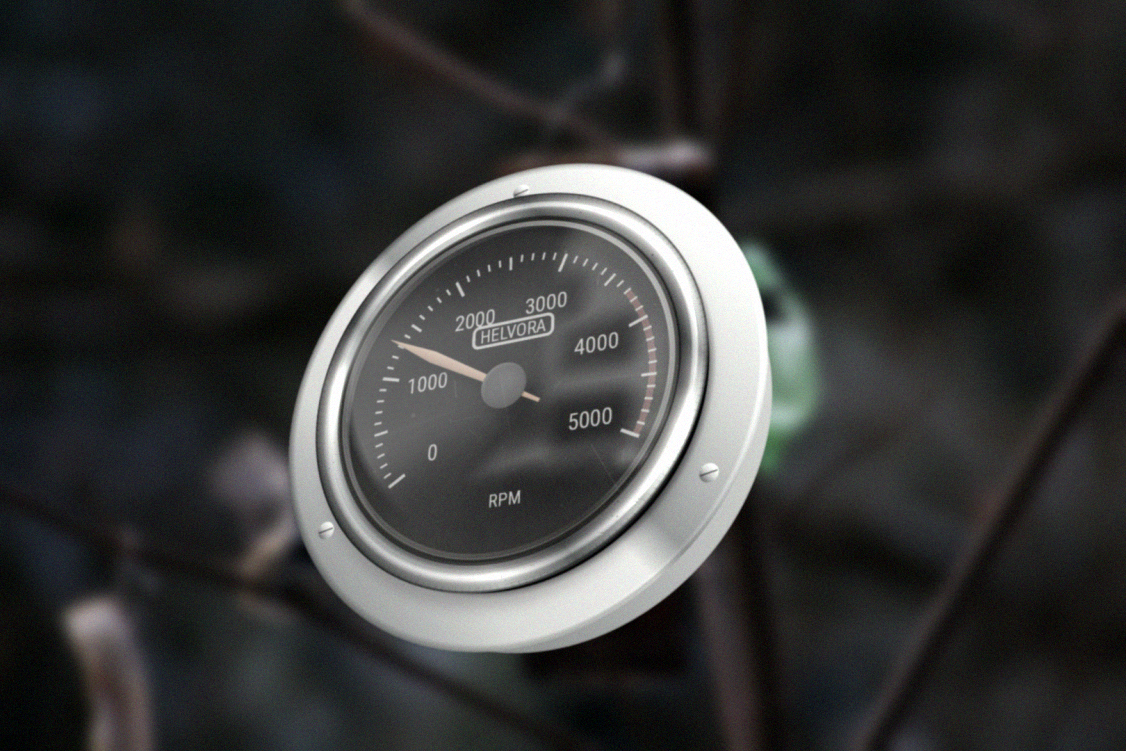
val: 1300 (rpm)
